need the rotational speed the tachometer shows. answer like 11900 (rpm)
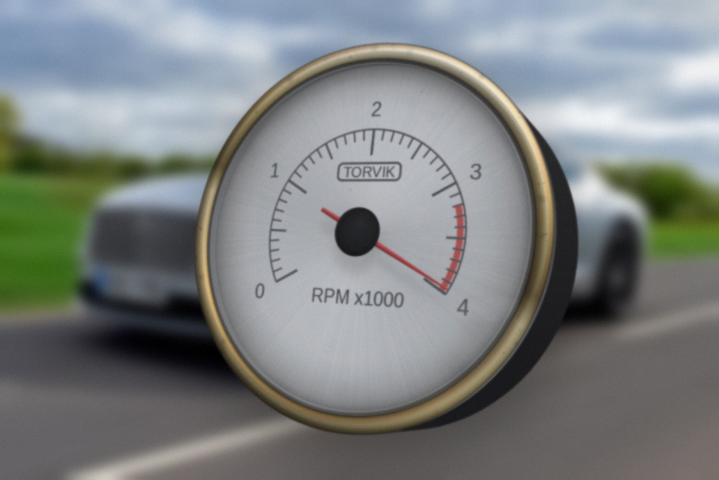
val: 3950 (rpm)
